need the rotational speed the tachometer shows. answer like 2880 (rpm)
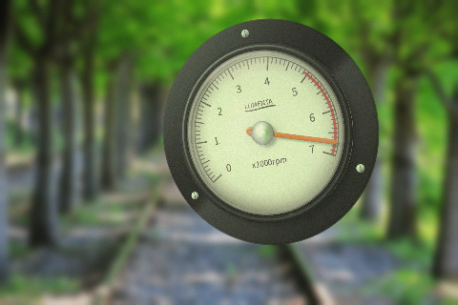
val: 6700 (rpm)
